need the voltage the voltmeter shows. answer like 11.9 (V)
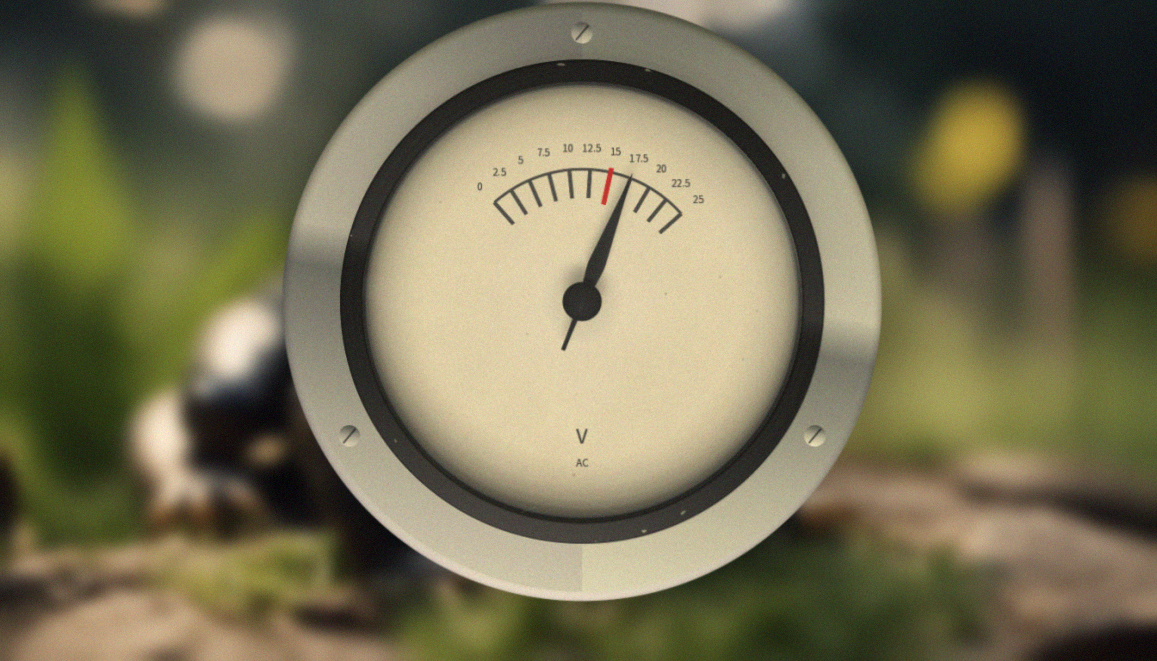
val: 17.5 (V)
